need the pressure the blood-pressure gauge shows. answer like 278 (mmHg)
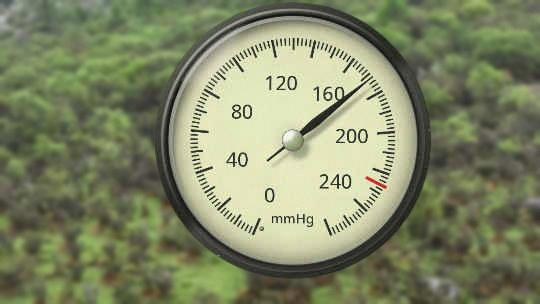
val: 172 (mmHg)
